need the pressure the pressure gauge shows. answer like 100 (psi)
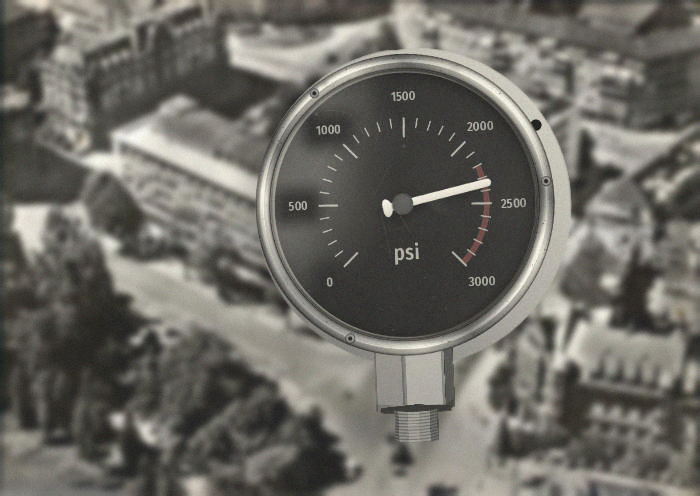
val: 2350 (psi)
